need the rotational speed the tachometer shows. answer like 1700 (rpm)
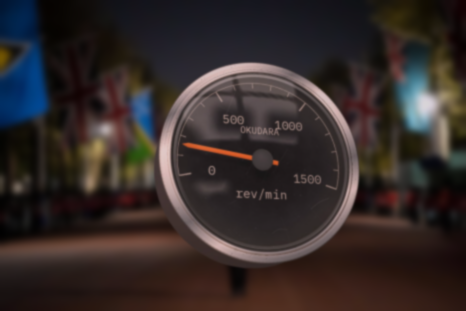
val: 150 (rpm)
